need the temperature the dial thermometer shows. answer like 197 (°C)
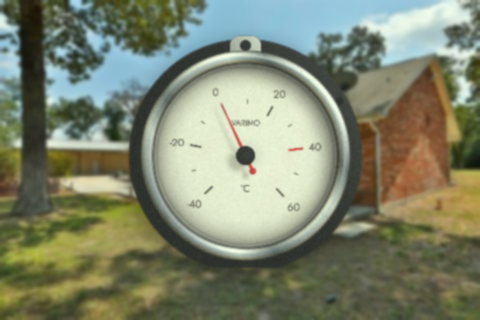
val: 0 (°C)
